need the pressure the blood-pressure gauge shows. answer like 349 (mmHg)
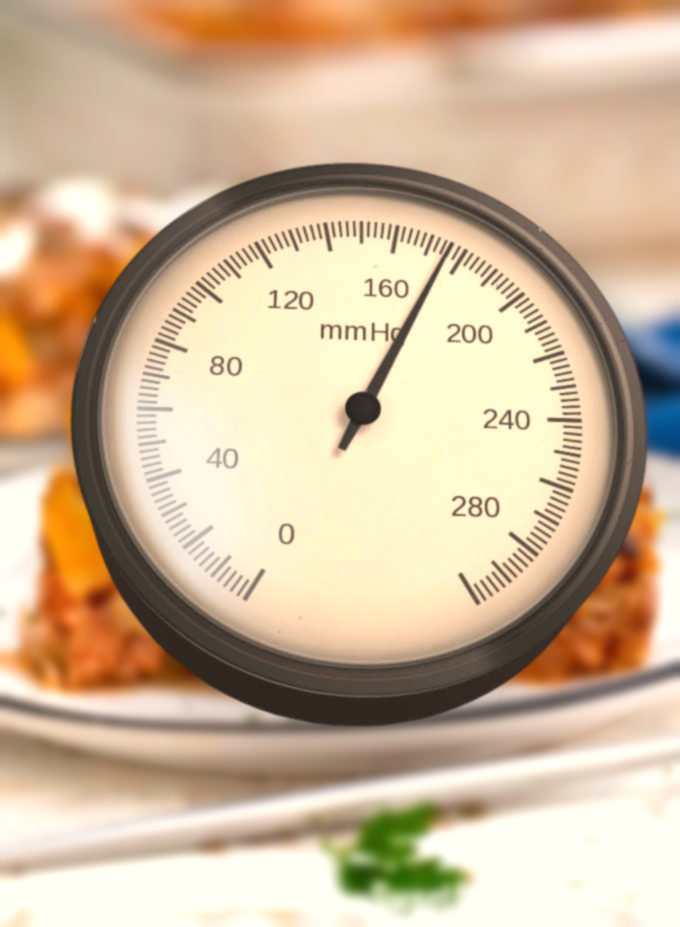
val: 176 (mmHg)
